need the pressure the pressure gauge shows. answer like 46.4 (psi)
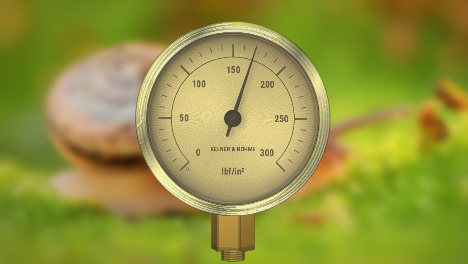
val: 170 (psi)
